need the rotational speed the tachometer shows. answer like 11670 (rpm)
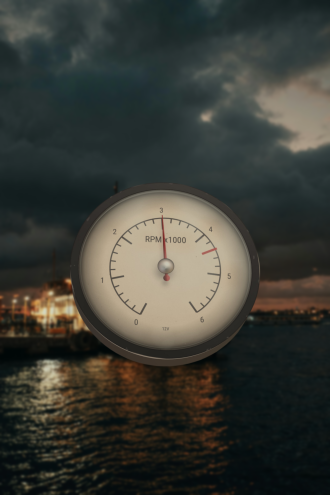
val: 3000 (rpm)
